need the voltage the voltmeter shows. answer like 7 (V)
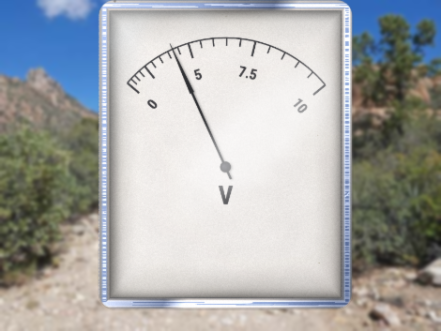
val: 4.25 (V)
